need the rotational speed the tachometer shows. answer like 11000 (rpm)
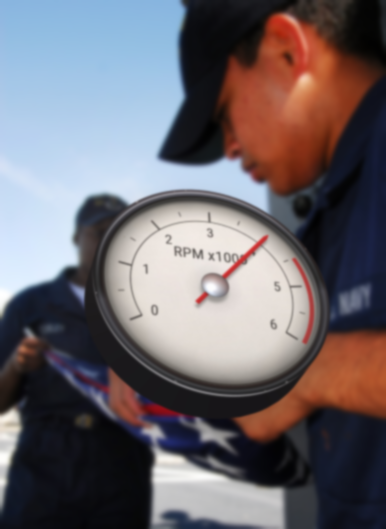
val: 4000 (rpm)
